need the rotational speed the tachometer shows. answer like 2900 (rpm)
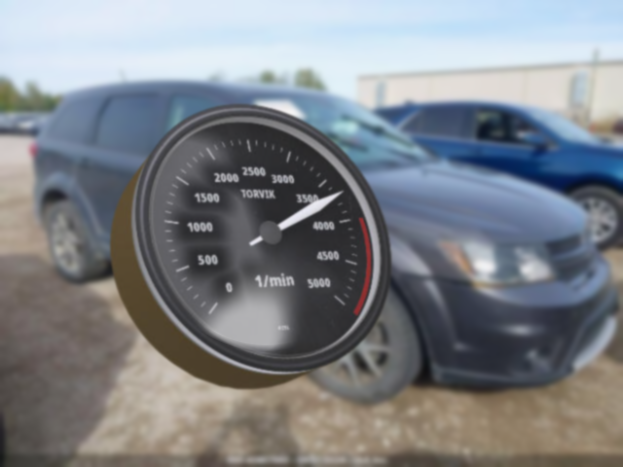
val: 3700 (rpm)
